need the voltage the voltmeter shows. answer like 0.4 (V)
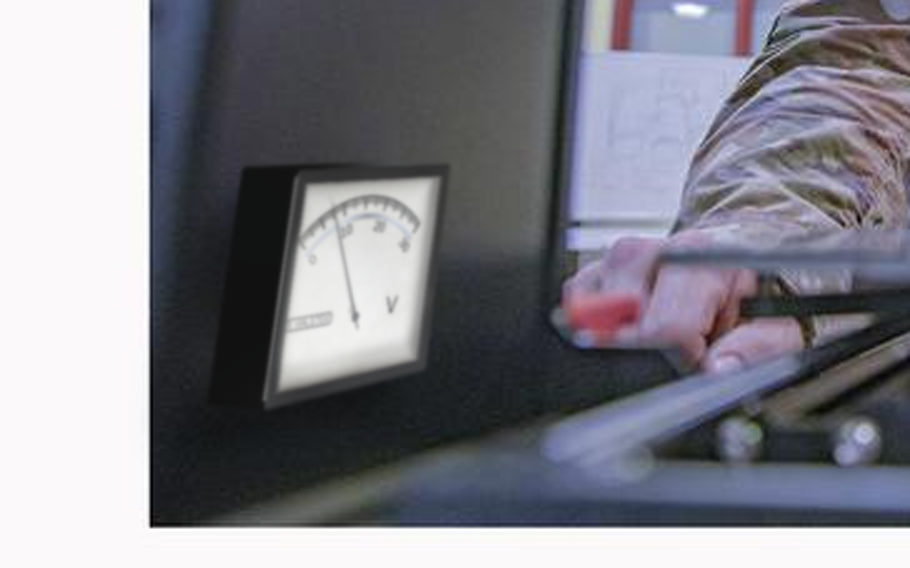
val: 7.5 (V)
